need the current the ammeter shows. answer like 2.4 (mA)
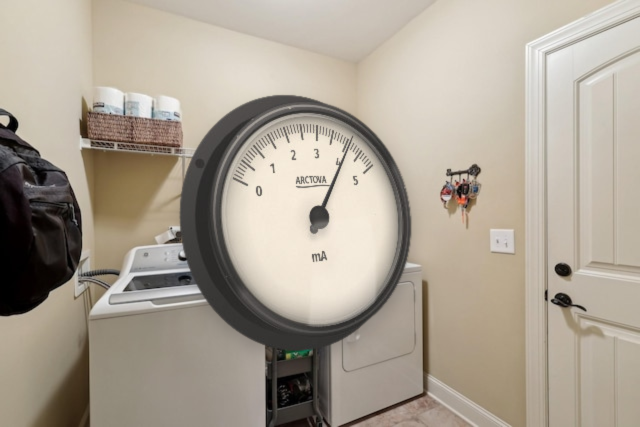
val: 4 (mA)
